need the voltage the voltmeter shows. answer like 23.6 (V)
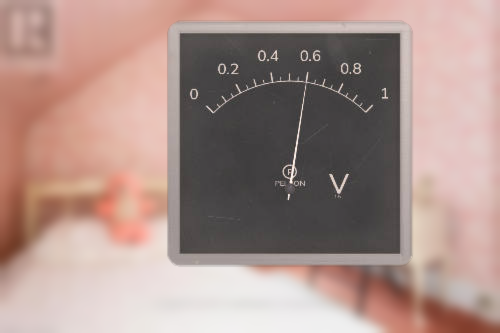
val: 0.6 (V)
